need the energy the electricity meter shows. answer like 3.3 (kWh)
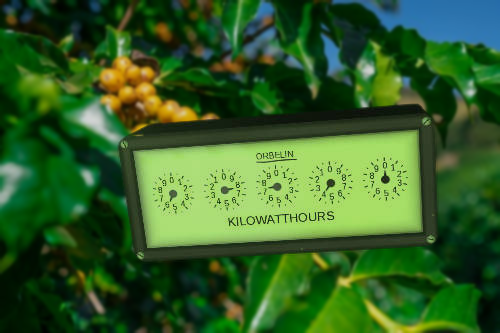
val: 57740 (kWh)
